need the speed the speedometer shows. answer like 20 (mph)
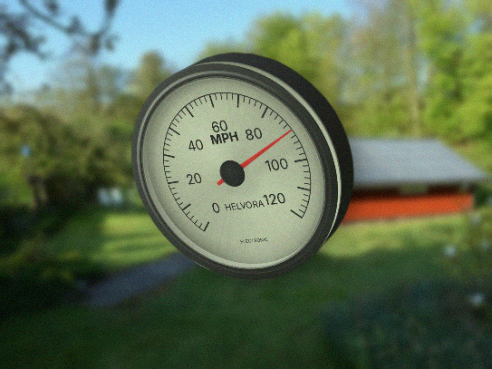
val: 90 (mph)
